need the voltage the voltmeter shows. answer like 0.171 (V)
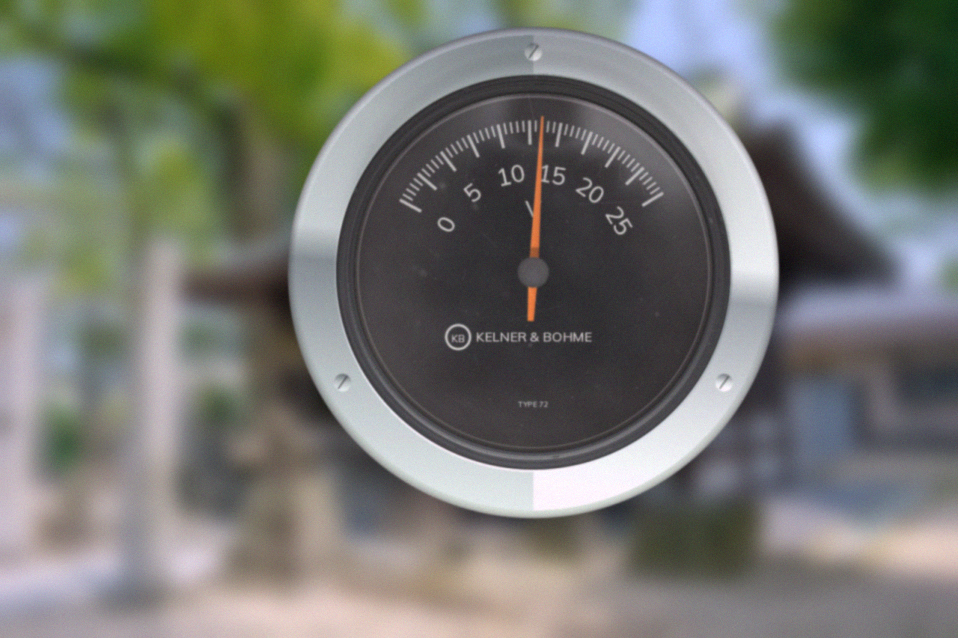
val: 13.5 (V)
